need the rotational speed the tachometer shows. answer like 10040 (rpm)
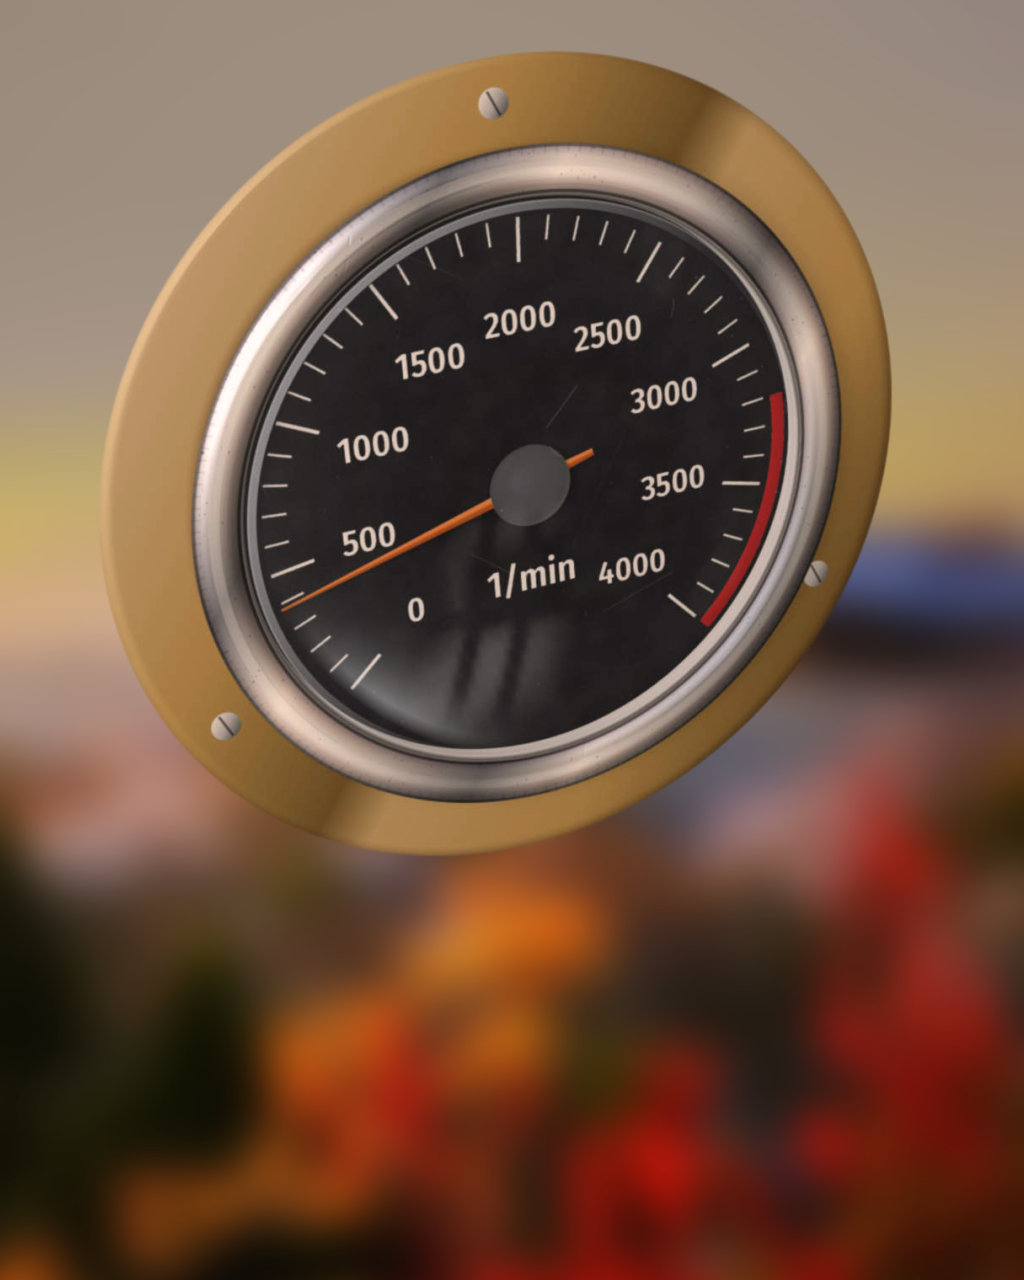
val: 400 (rpm)
